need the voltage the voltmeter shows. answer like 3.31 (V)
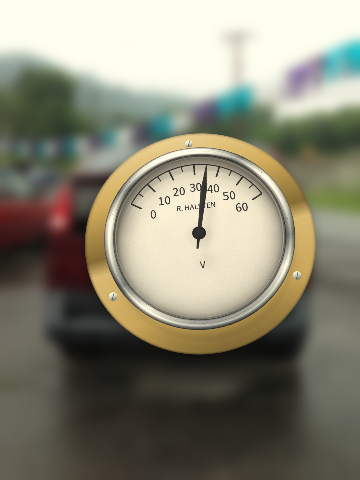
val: 35 (V)
